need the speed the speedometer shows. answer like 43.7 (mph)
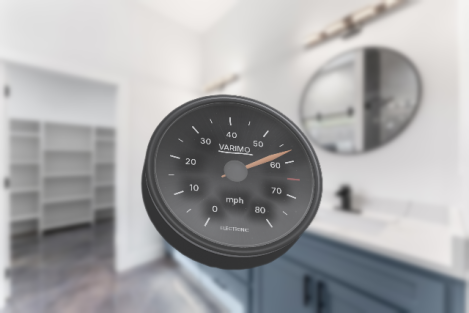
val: 57.5 (mph)
